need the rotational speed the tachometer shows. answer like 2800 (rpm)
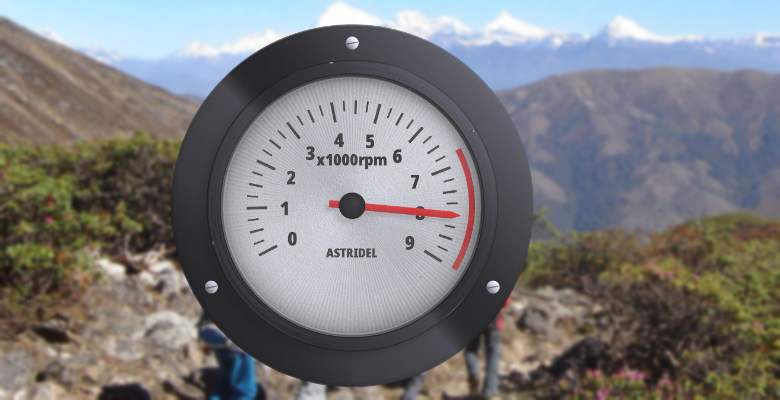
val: 8000 (rpm)
